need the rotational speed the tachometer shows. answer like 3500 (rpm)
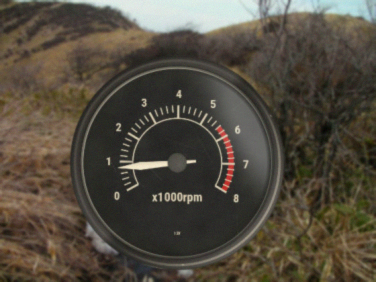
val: 800 (rpm)
